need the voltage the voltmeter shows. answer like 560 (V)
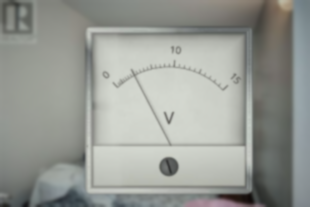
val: 5 (V)
